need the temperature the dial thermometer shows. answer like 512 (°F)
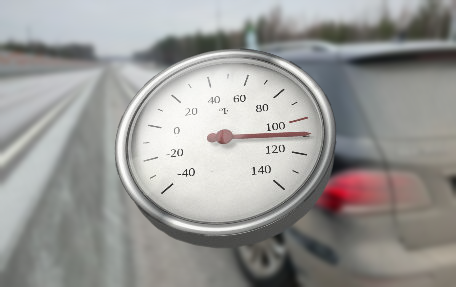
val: 110 (°F)
